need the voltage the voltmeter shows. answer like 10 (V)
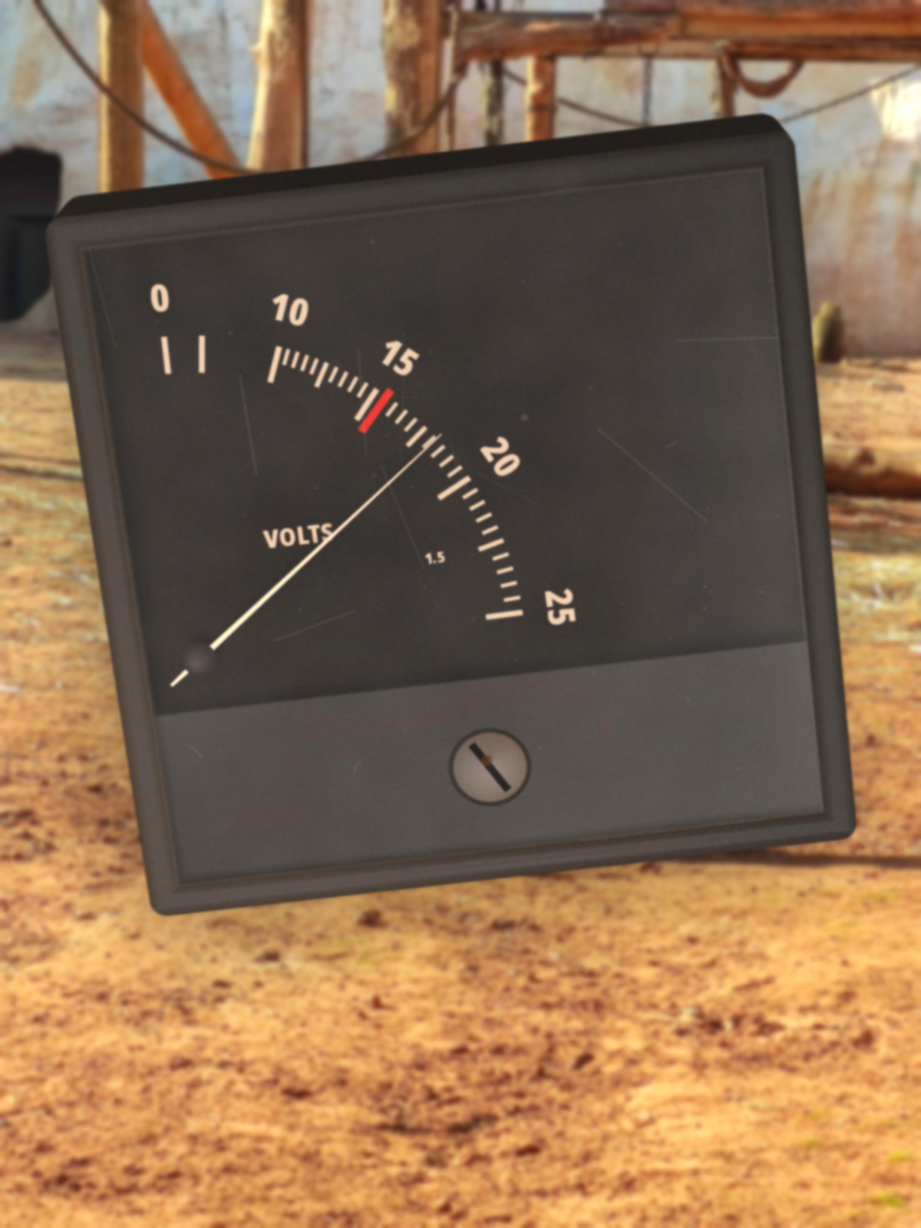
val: 18 (V)
